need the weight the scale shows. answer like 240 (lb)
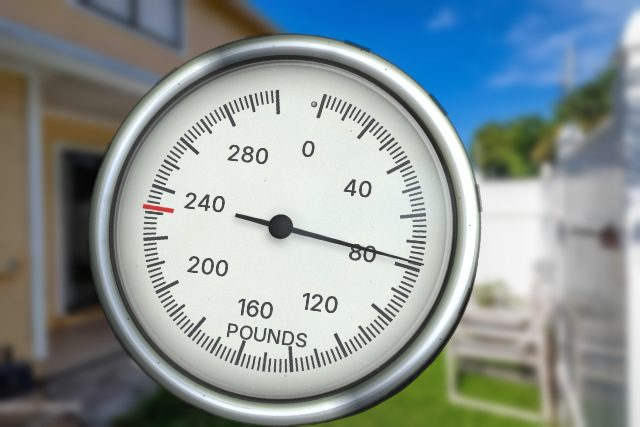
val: 78 (lb)
